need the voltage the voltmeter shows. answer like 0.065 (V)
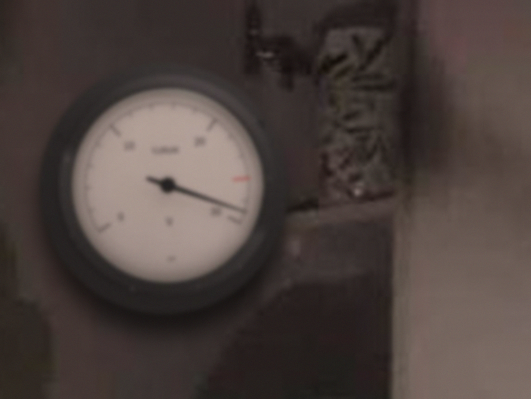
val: 29 (V)
